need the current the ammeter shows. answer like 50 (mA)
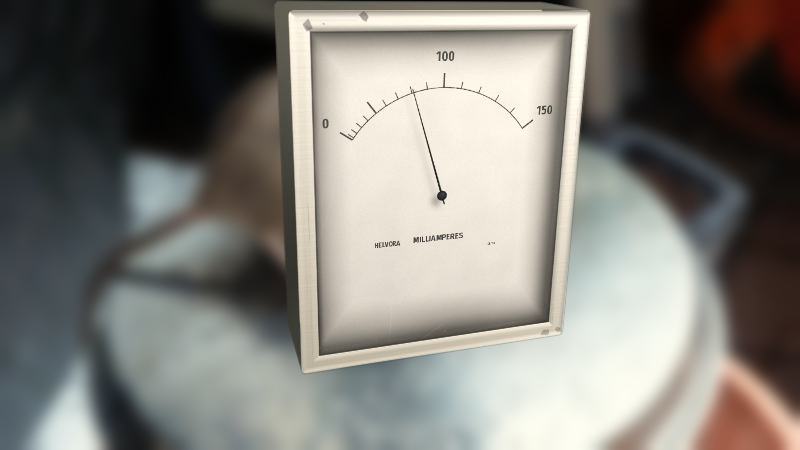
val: 80 (mA)
